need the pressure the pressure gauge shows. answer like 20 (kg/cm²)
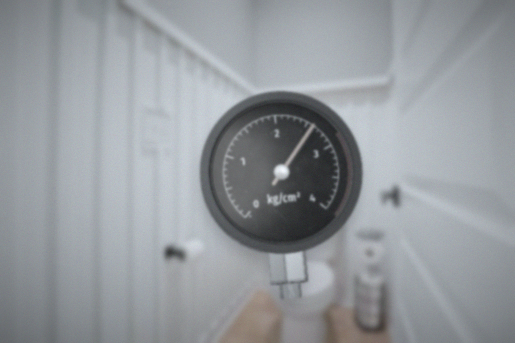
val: 2.6 (kg/cm²)
